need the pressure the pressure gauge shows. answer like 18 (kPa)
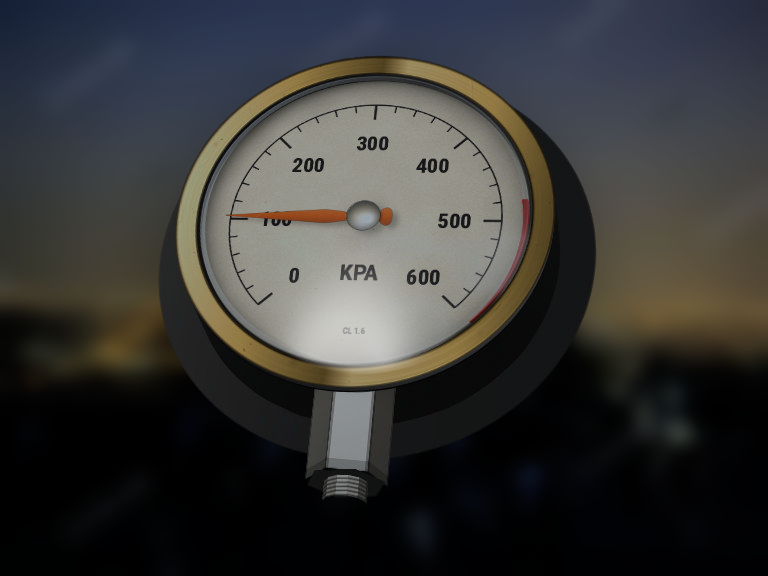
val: 100 (kPa)
